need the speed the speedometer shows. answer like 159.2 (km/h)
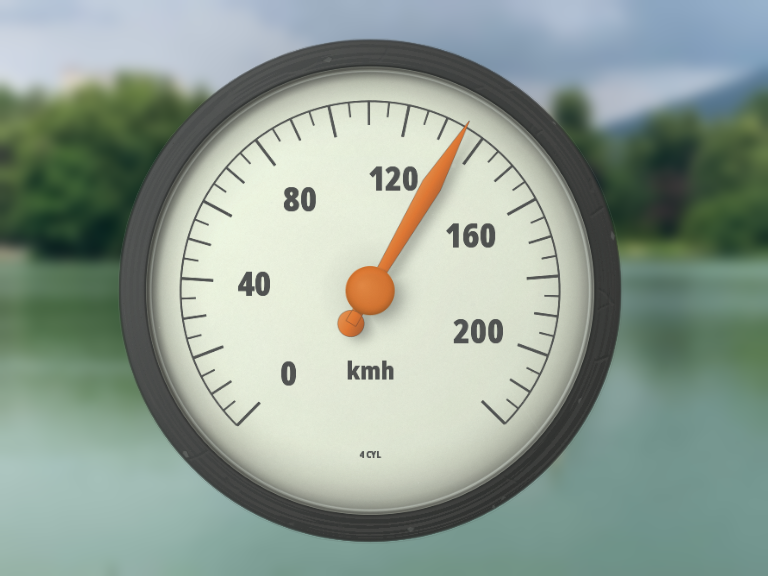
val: 135 (km/h)
